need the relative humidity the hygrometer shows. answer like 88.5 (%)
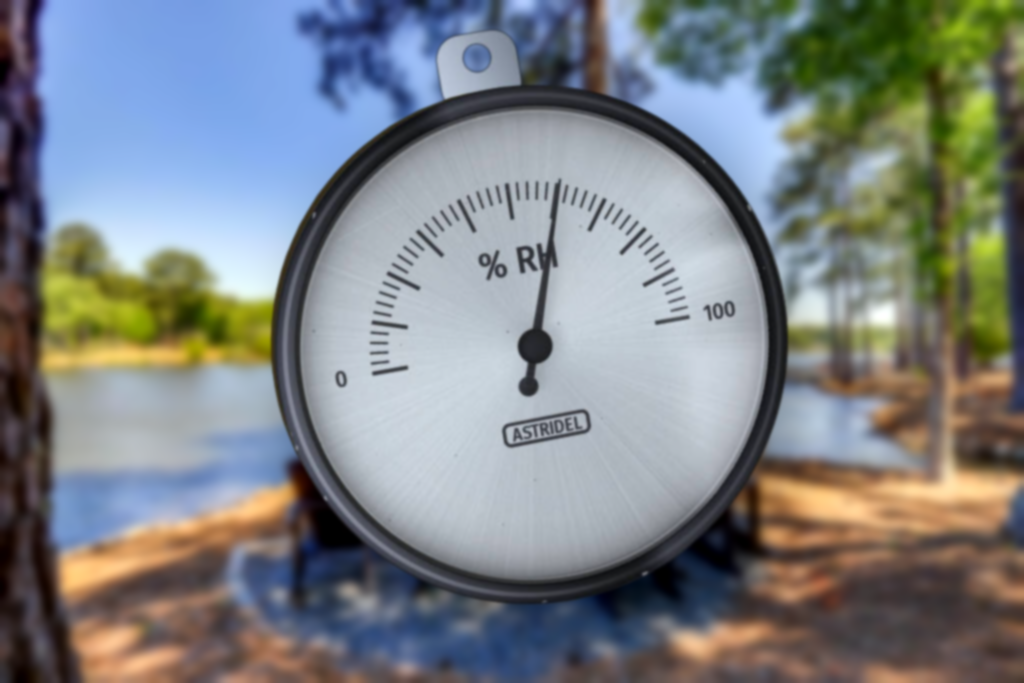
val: 60 (%)
